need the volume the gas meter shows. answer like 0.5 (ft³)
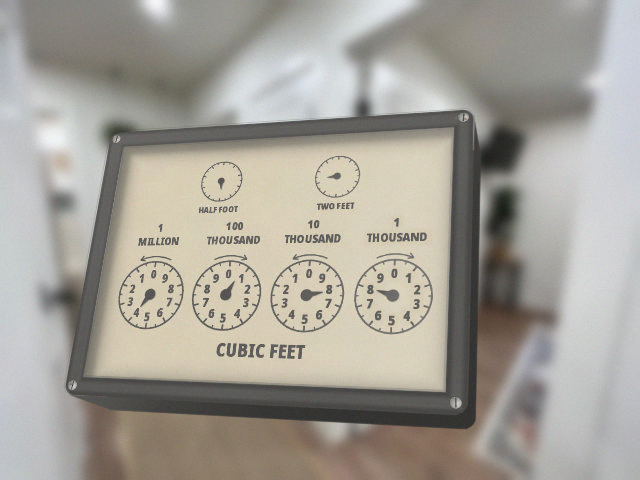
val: 407800 (ft³)
